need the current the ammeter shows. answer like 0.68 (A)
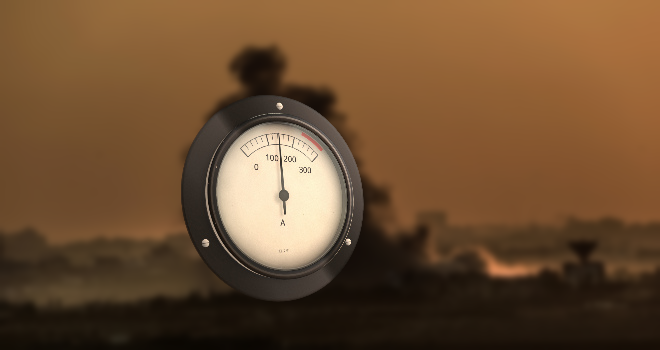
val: 140 (A)
